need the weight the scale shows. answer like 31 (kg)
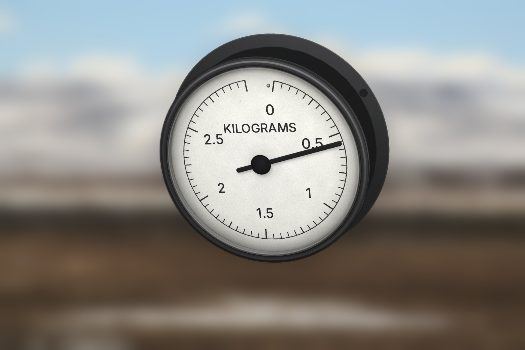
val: 0.55 (kg)
